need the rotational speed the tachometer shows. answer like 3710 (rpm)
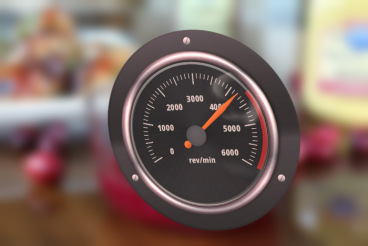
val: 4200 (rpm)
